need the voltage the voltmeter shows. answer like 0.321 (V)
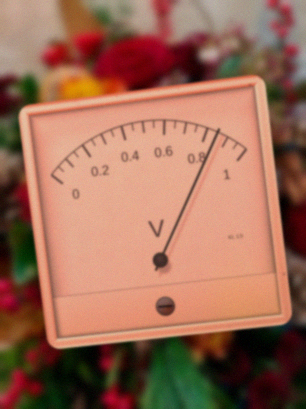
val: 0.85 (V)
